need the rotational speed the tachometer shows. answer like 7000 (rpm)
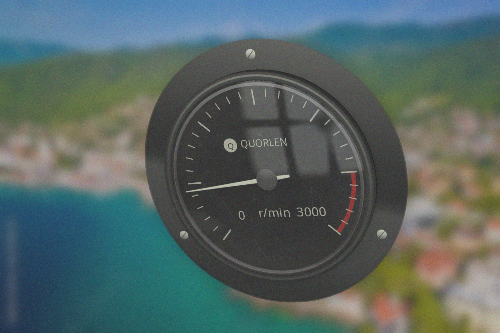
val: 450 (rpm)
